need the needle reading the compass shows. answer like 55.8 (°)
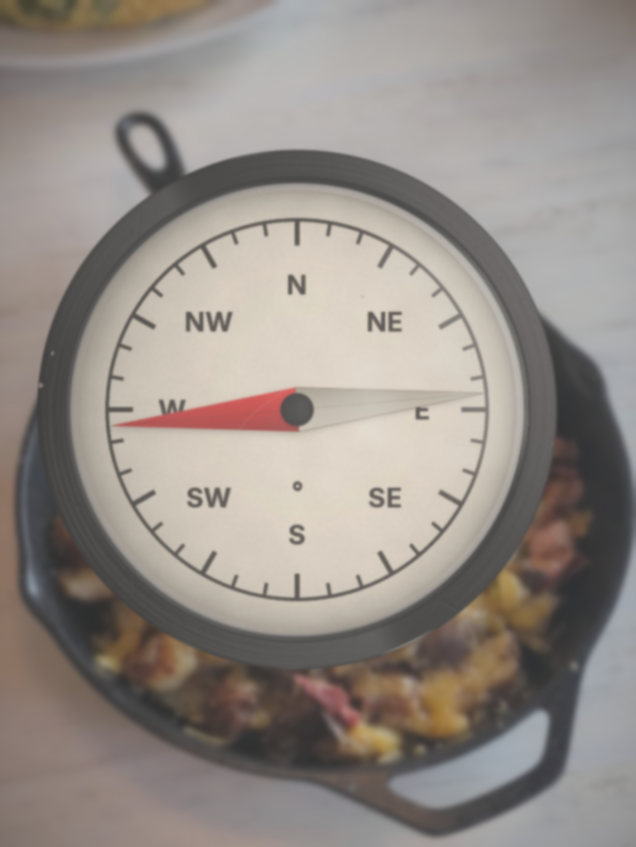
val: 265 (°)
